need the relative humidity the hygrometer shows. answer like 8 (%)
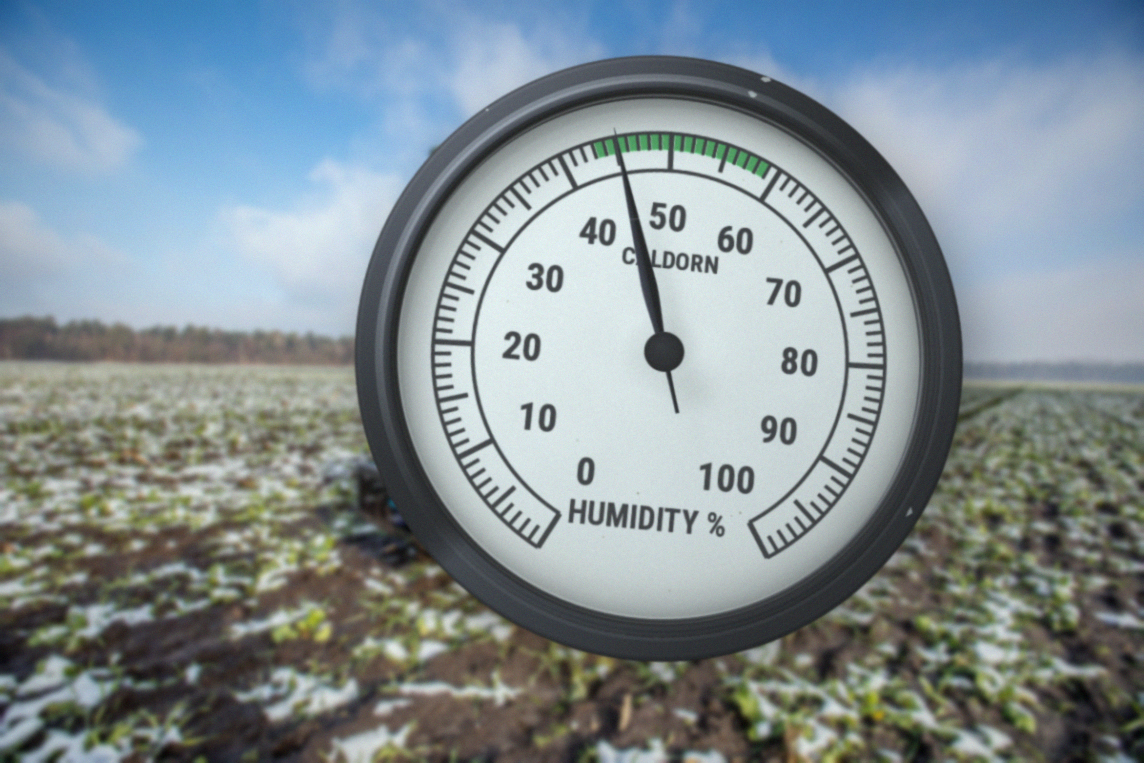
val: 45 (%)
